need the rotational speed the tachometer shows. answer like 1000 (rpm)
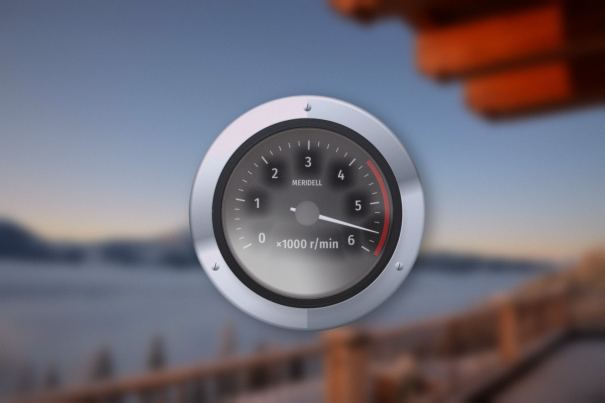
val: 5600 (rpm)
